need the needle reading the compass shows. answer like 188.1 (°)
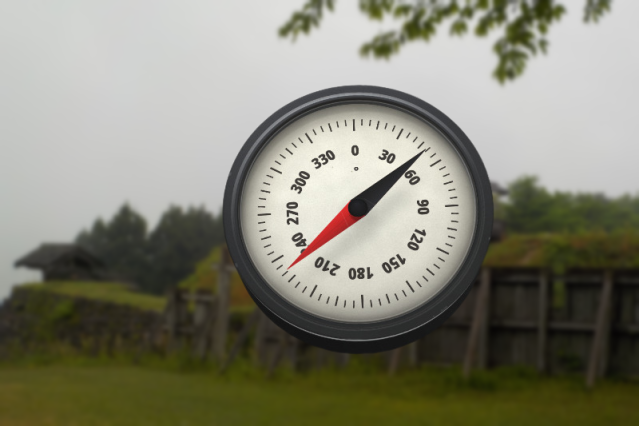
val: 230 (°)
